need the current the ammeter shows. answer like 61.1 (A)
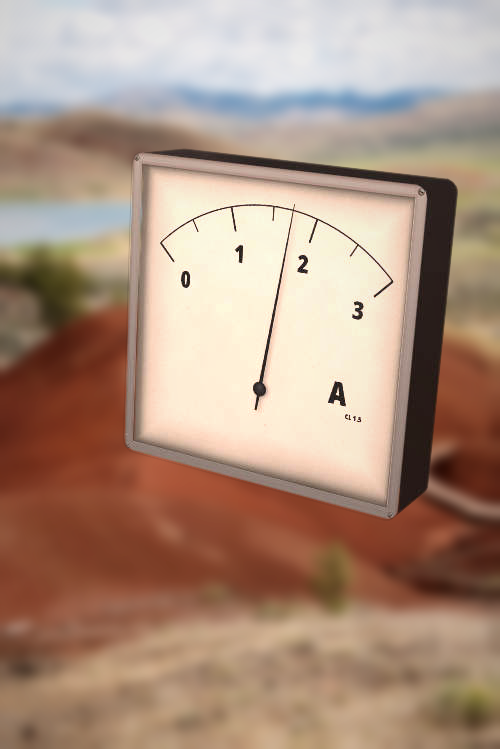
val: 1.75 (A)
